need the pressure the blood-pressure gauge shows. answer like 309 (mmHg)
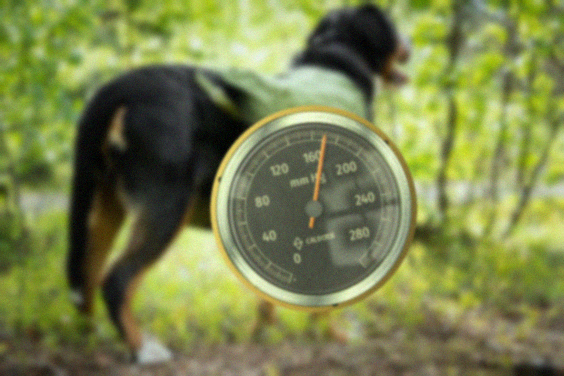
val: 170 (mmHg)
